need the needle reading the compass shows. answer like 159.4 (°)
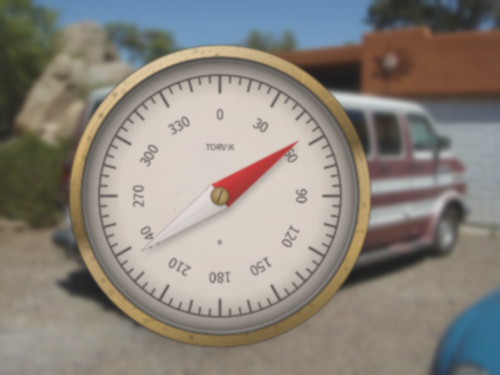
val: 55 (°)
